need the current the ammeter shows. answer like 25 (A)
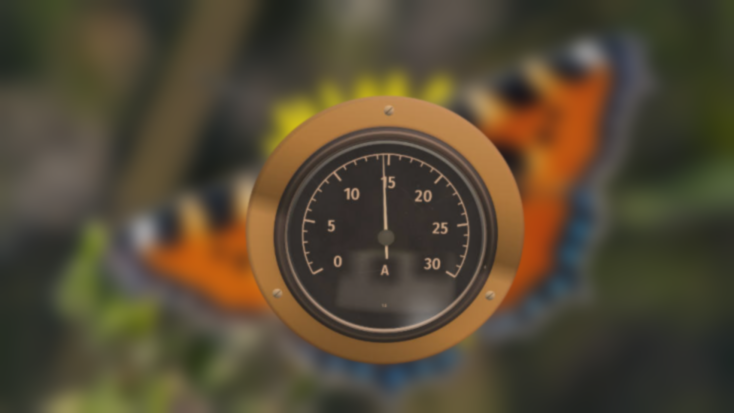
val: 14.5 (A)
